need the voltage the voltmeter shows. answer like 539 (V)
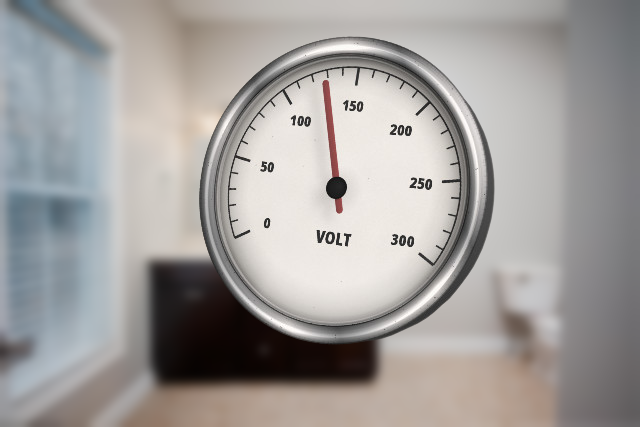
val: 130 (V)
